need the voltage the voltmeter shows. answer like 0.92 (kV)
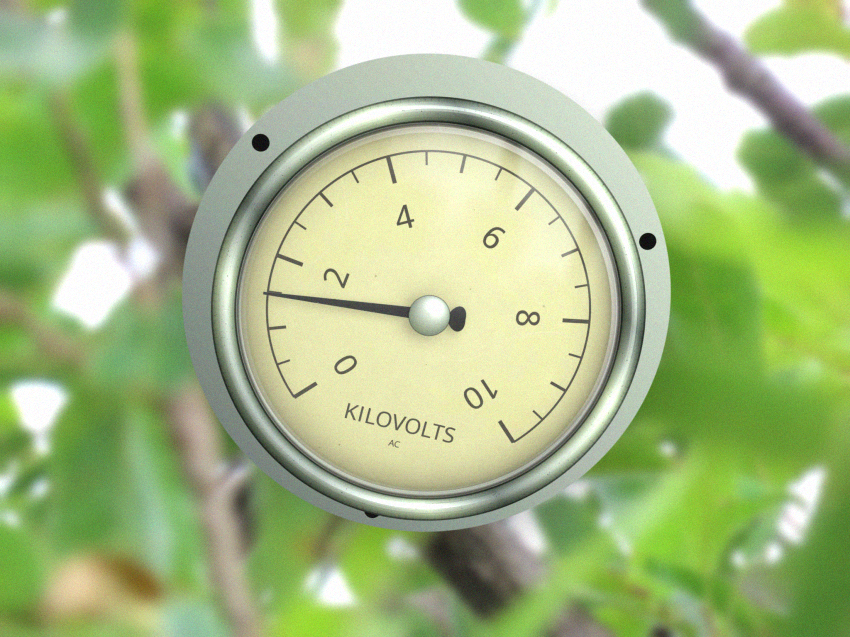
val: 1.5 (kV)
